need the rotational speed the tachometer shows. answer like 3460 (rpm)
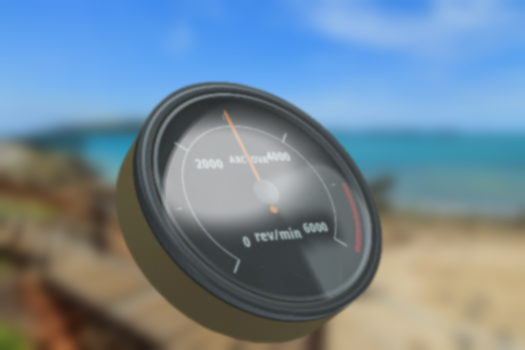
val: 3000 (rpm)
